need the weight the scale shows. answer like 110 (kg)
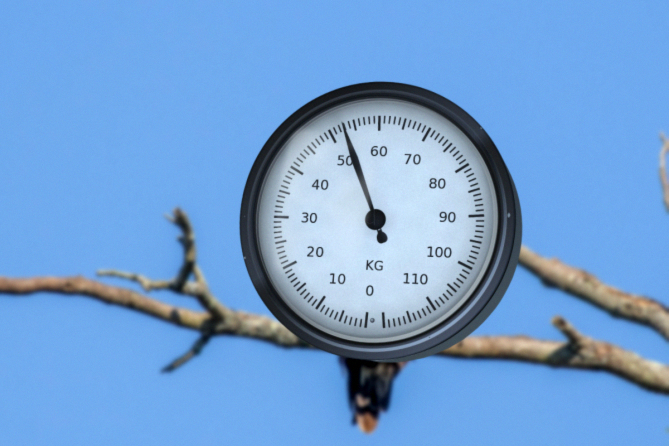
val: 53 (kg)
